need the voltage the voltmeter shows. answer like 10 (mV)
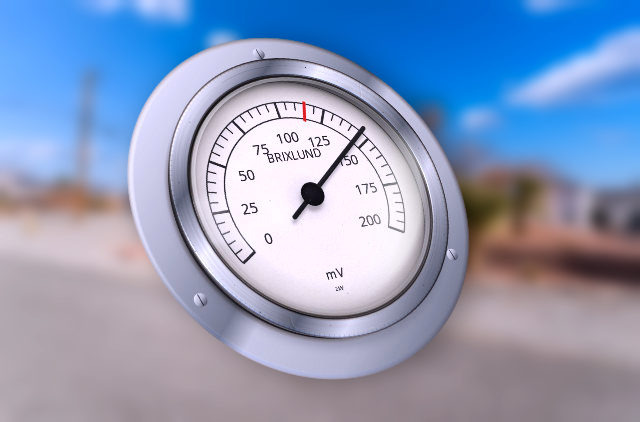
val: 145 (mV)
